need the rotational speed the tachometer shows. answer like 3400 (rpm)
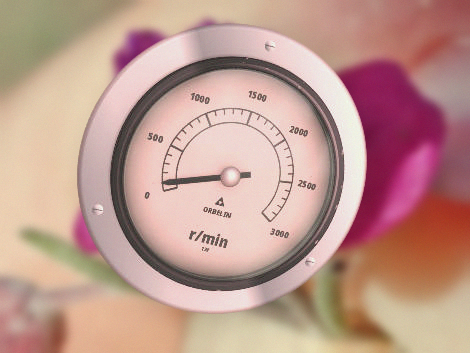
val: 100 (rpm)
